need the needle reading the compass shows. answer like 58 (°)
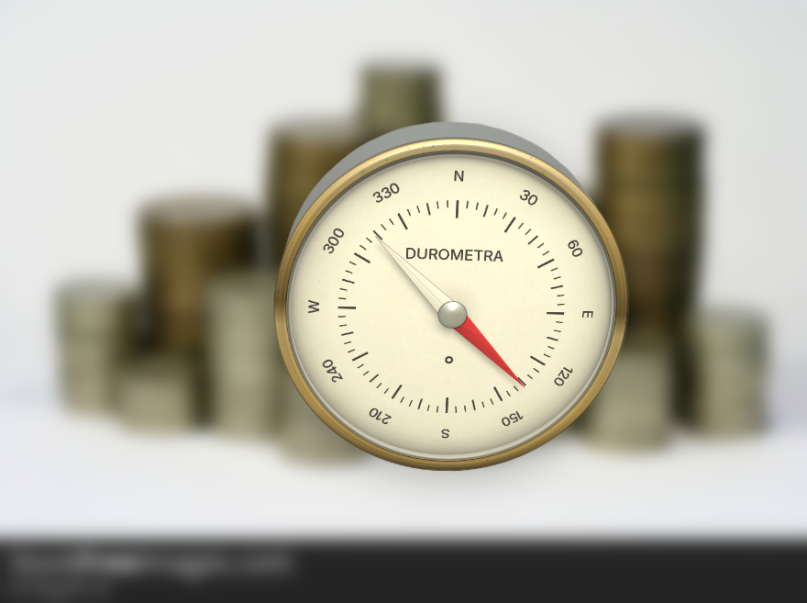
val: 135 (°)
